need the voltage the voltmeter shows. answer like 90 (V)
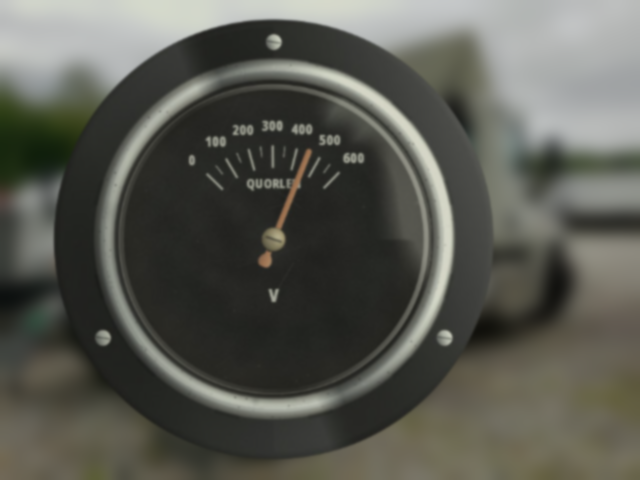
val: 450 (V)
